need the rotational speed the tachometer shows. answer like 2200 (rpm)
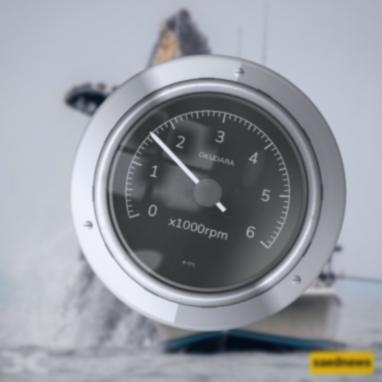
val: 1600 (rpm)
